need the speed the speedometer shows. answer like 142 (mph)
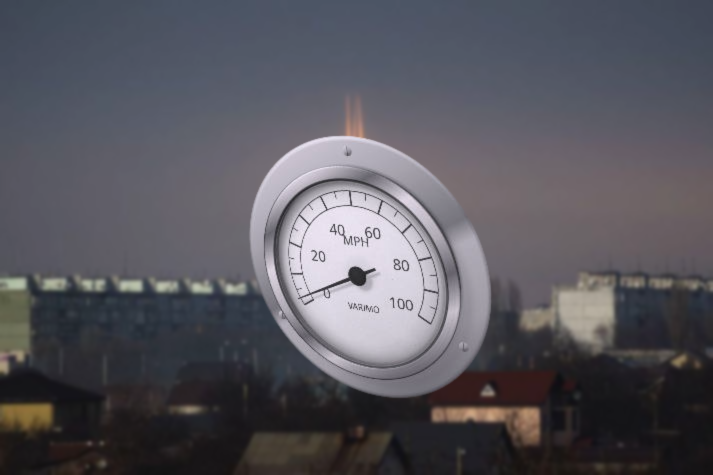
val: 2.5 (mph)
